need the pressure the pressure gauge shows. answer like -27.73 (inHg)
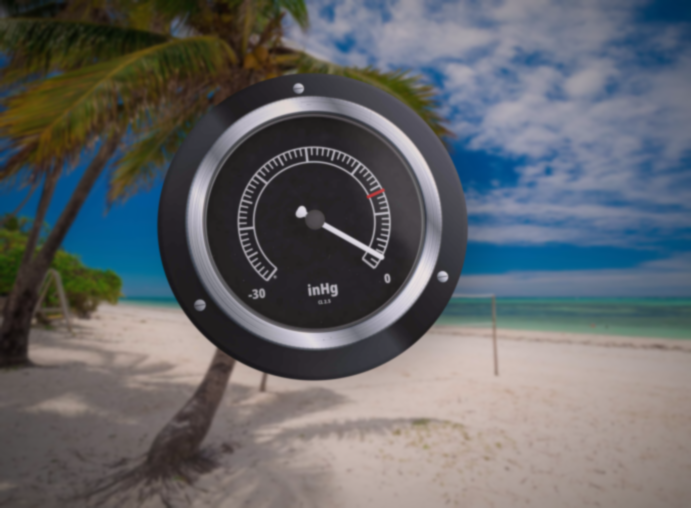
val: -1 (inHg)
